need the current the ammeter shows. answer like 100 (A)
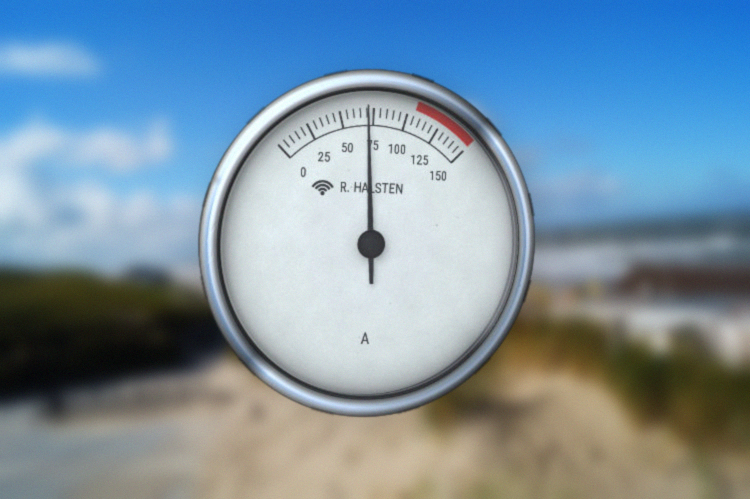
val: 70 (A)
